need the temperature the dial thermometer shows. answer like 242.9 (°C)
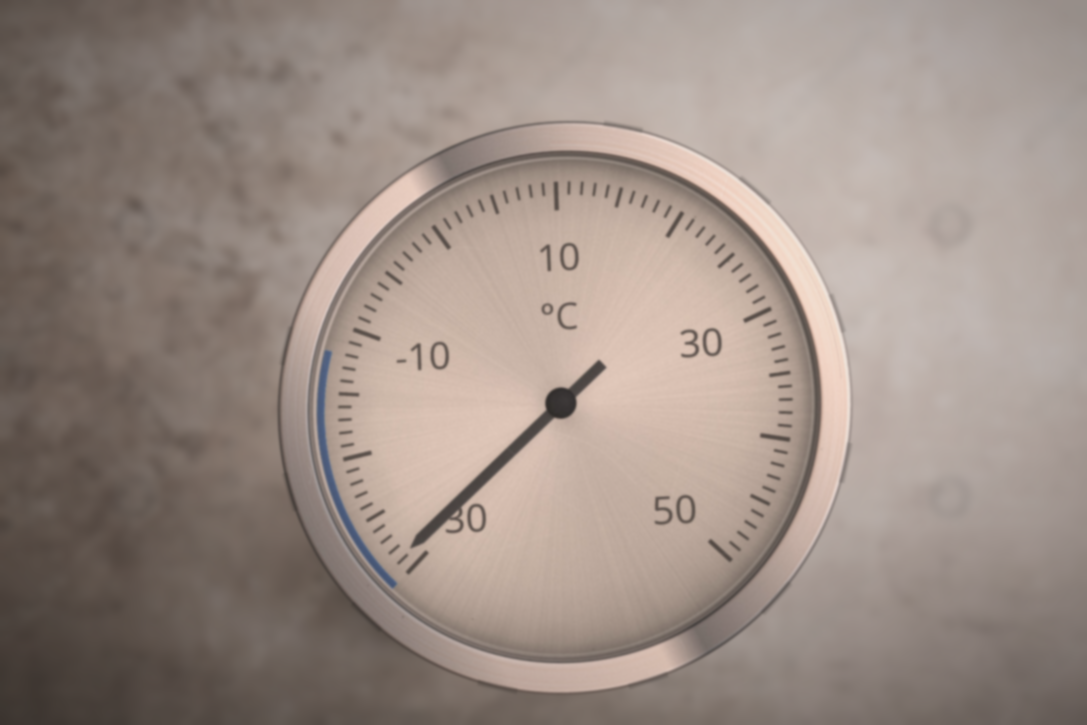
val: -29 (°C)
